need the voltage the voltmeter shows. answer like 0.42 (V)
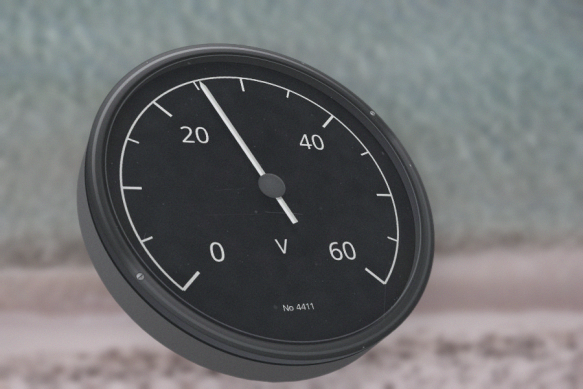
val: 25 (V)
